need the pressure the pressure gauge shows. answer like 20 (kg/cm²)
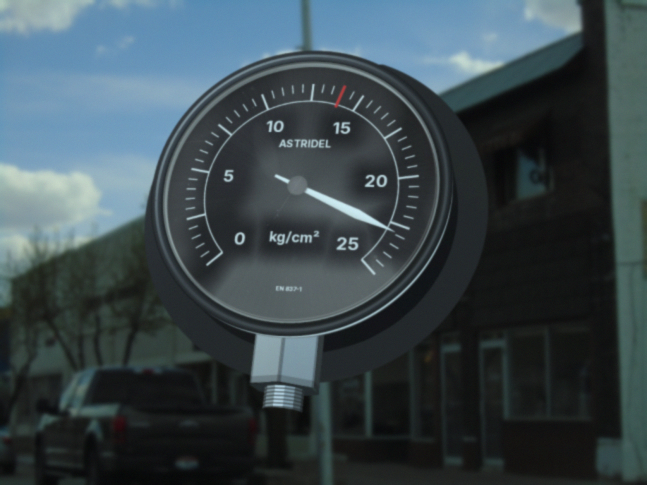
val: 23 (kg/cm²)
